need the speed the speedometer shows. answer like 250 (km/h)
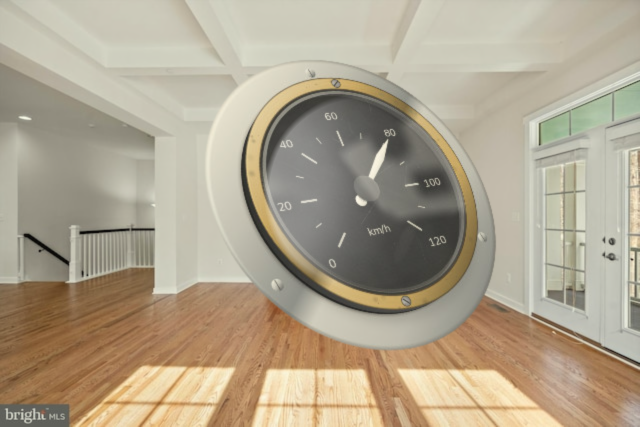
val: 80 (km/h)
